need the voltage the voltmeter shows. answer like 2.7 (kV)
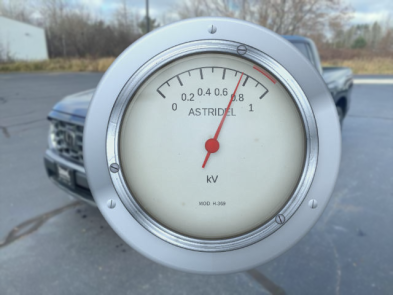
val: 0.75 (kV)
